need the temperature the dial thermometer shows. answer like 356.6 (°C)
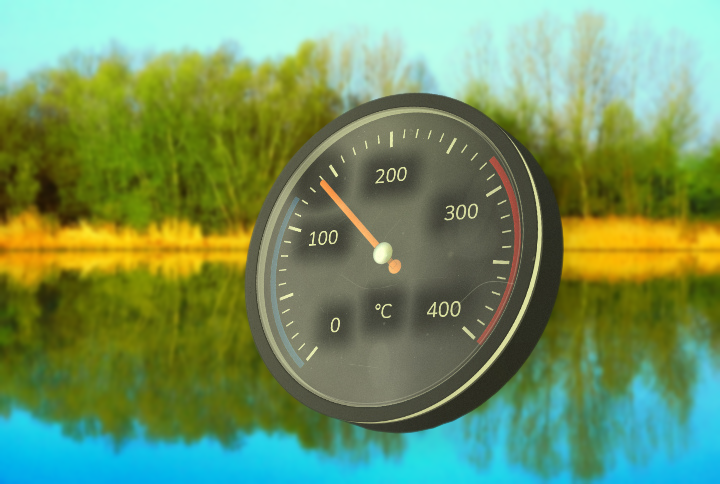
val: 140 (°C)
